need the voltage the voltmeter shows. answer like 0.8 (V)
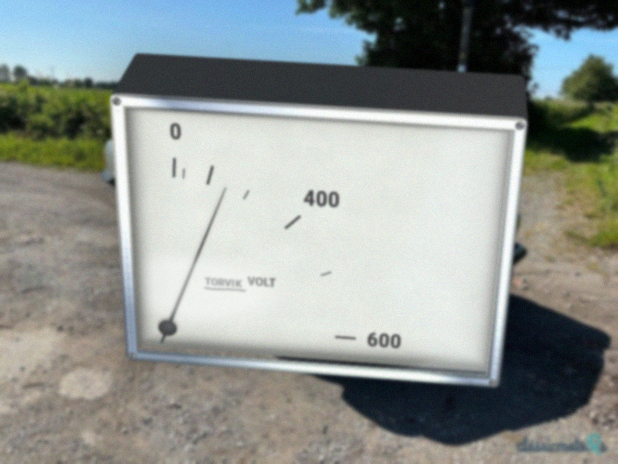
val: 250 (V)
